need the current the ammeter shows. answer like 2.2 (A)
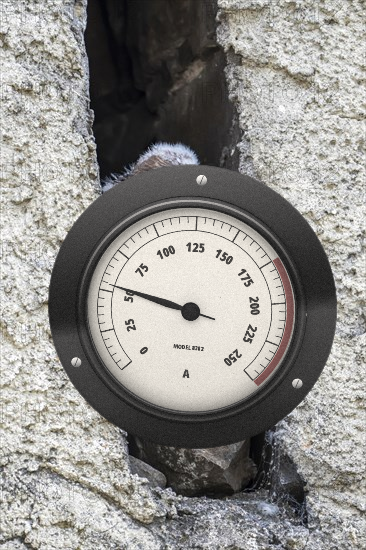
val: 55 (A)
